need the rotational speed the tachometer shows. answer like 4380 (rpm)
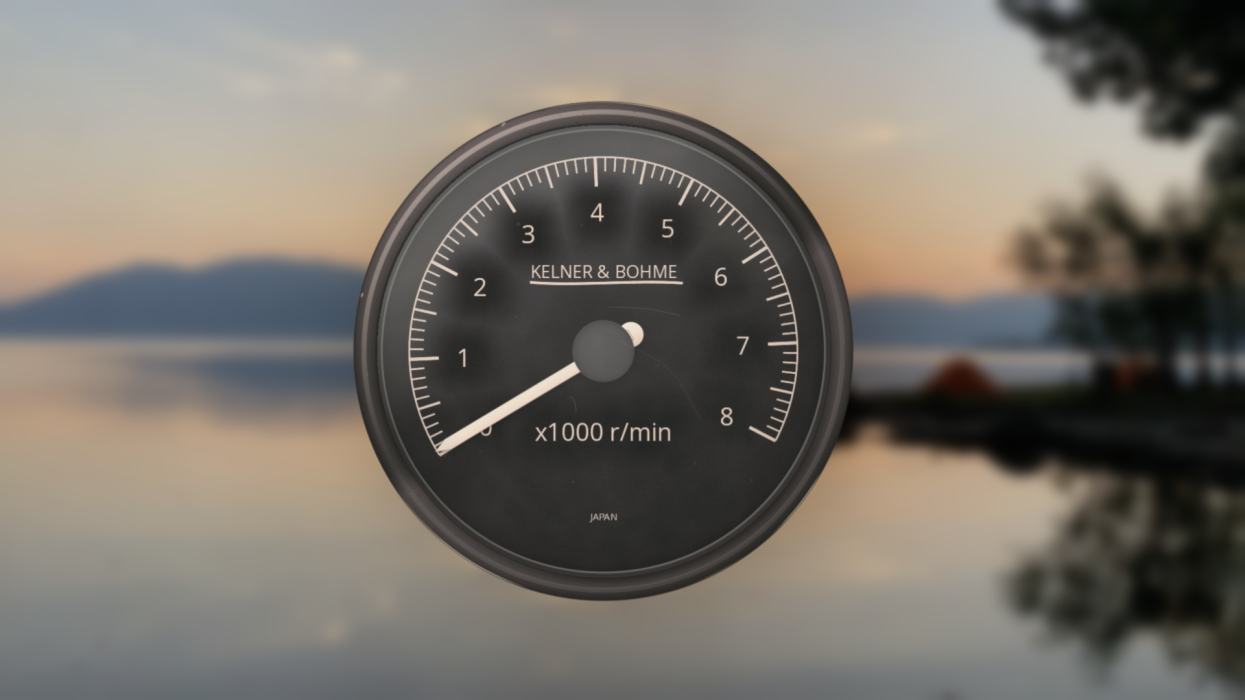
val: 50 (rpm)
